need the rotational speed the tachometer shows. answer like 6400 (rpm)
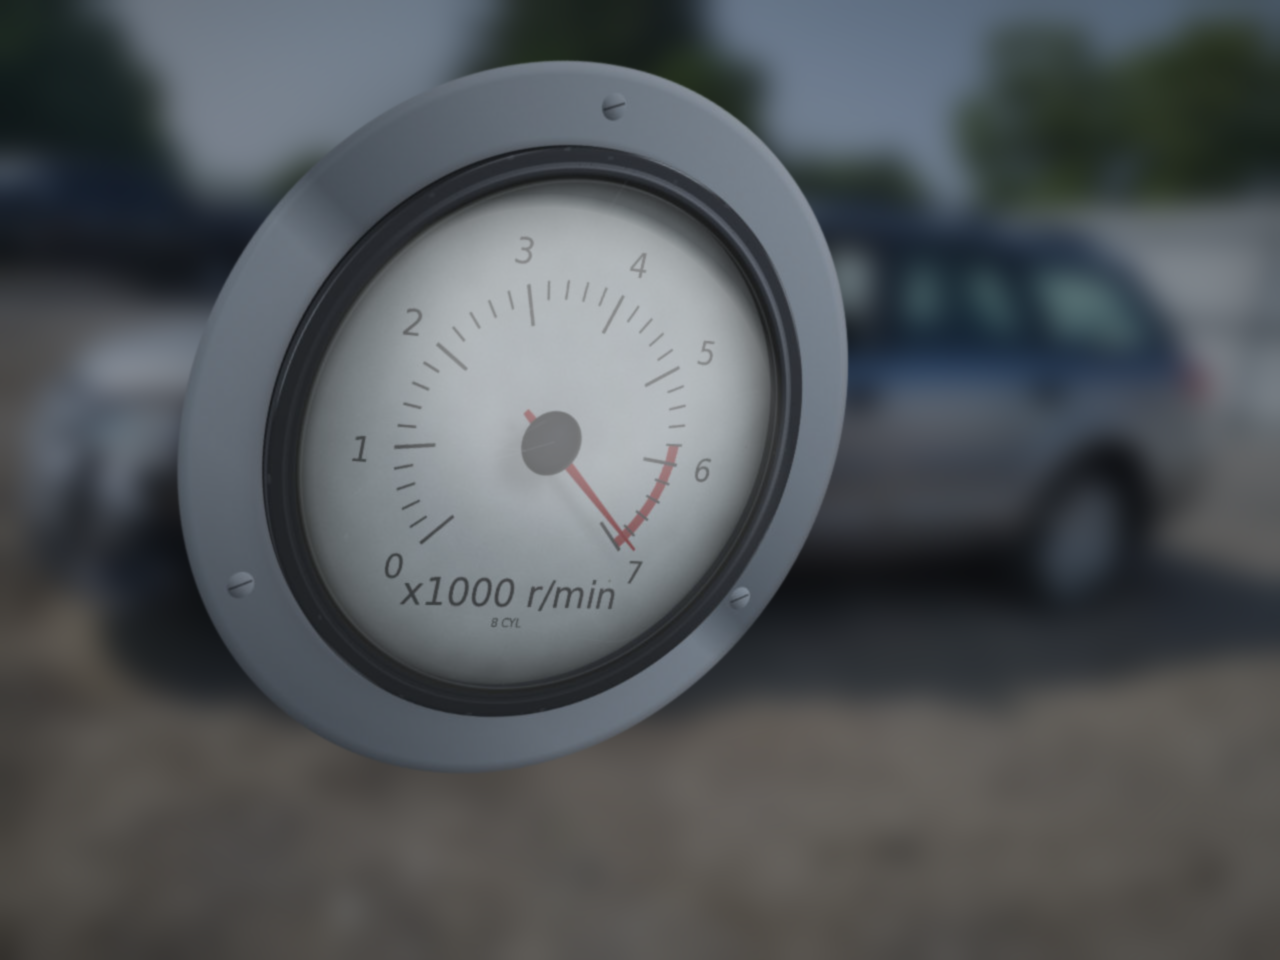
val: 6900 (rpm)
